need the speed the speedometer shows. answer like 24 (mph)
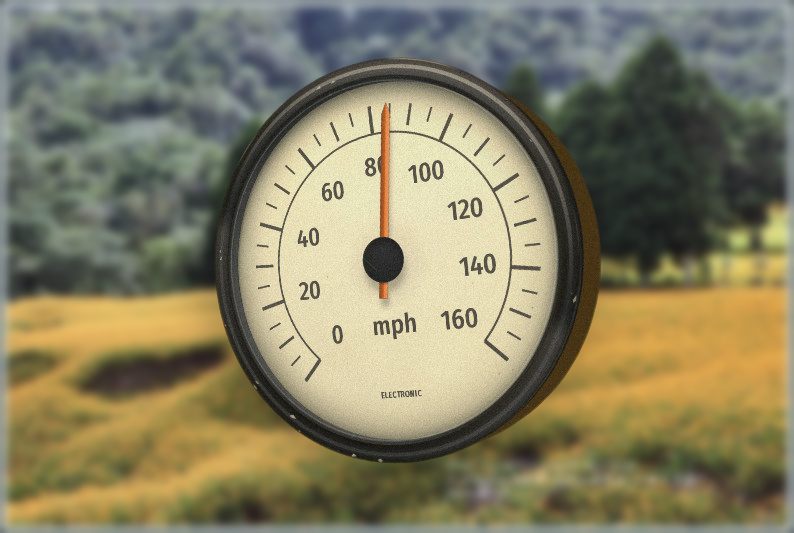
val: 85 (mph)
